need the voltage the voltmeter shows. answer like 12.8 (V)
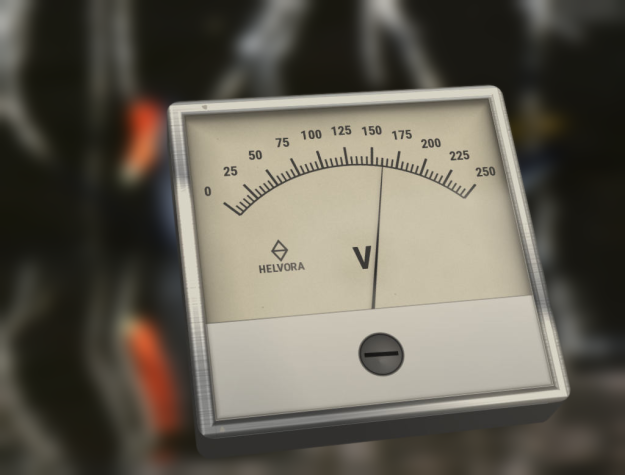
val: 160 (V)
